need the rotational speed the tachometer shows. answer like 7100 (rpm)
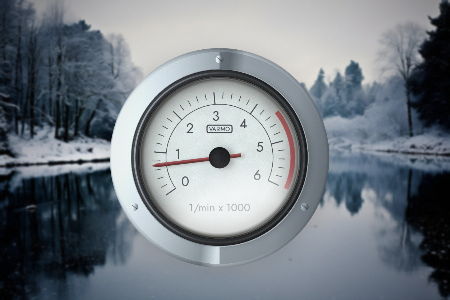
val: 700 (rpm)
